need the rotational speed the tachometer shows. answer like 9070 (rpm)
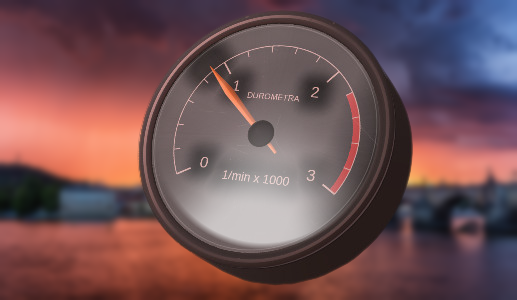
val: 900 (rpm)
